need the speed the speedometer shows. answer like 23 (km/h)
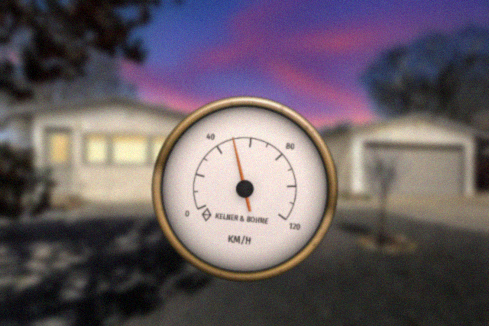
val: 50 (km/h)
